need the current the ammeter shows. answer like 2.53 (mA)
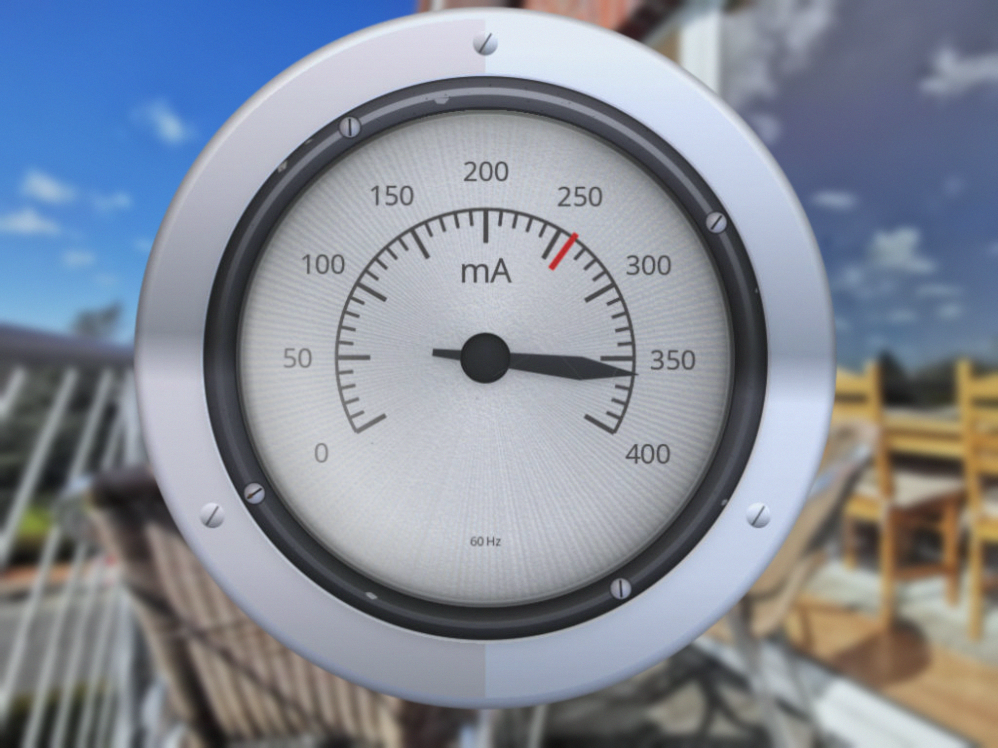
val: 360 (mA)
